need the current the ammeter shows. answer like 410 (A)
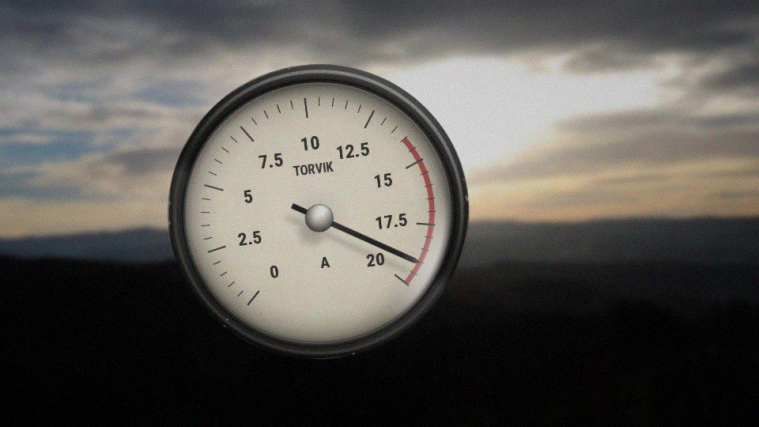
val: 19 (A)
